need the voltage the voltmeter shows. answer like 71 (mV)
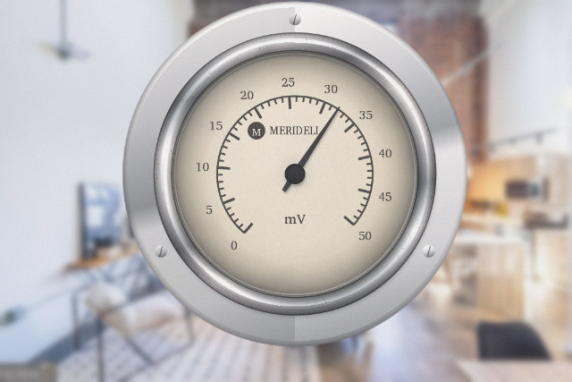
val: 32 (mV)
